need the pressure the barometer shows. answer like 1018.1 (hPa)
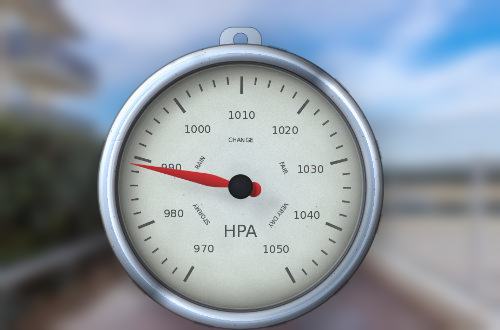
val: 989 (hPa)
